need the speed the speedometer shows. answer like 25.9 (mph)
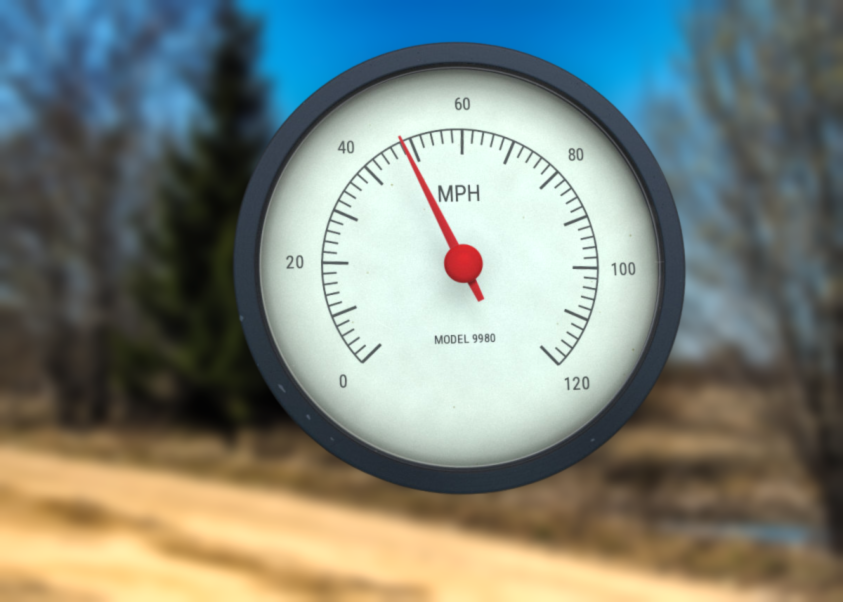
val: 48 (mph)
